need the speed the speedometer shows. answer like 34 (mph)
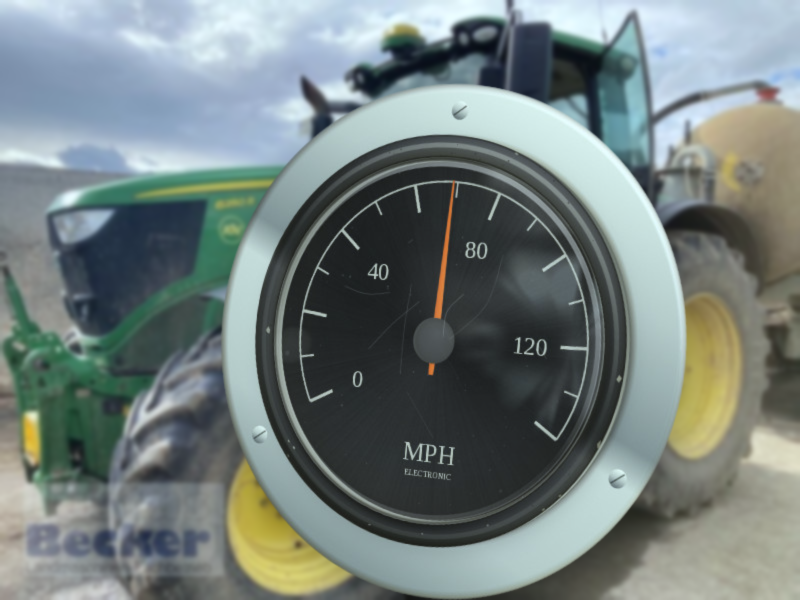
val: 70 (mph)
